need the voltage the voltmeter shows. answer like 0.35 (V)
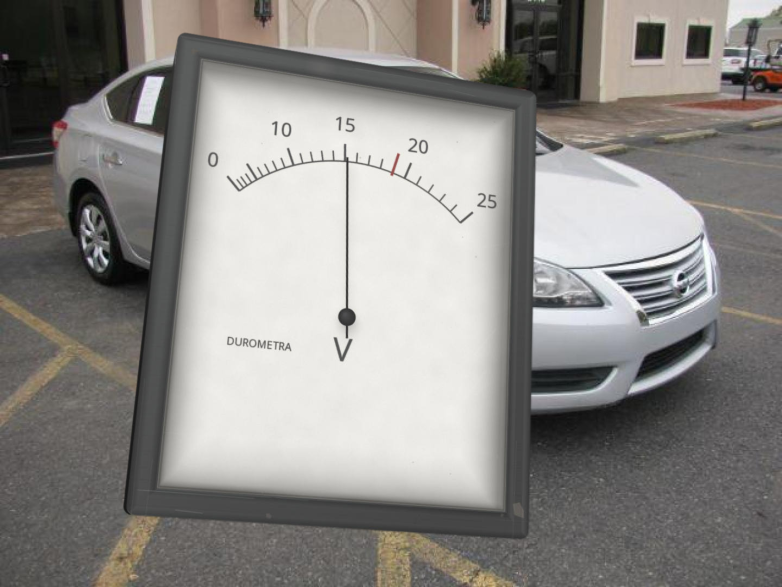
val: 15 (V)
